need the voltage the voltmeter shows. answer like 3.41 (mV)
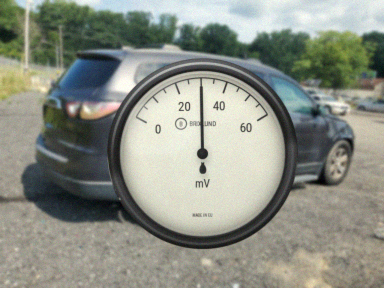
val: 30 (mV)
